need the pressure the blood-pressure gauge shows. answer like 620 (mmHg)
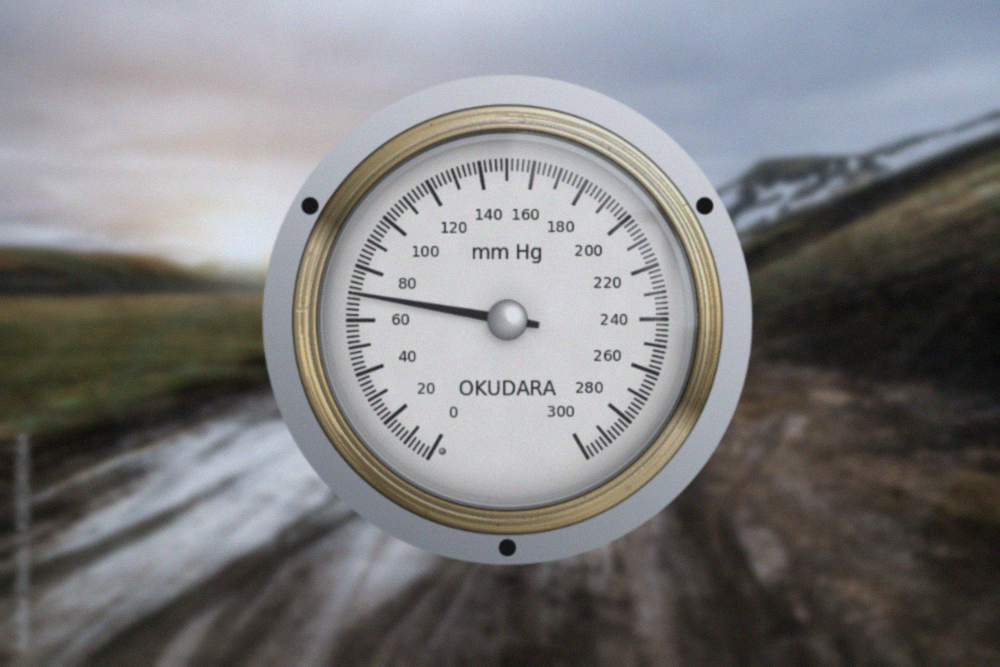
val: 70 (mmHg)
